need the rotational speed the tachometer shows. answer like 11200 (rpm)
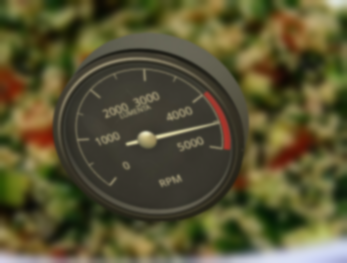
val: 4500 (rpm)
